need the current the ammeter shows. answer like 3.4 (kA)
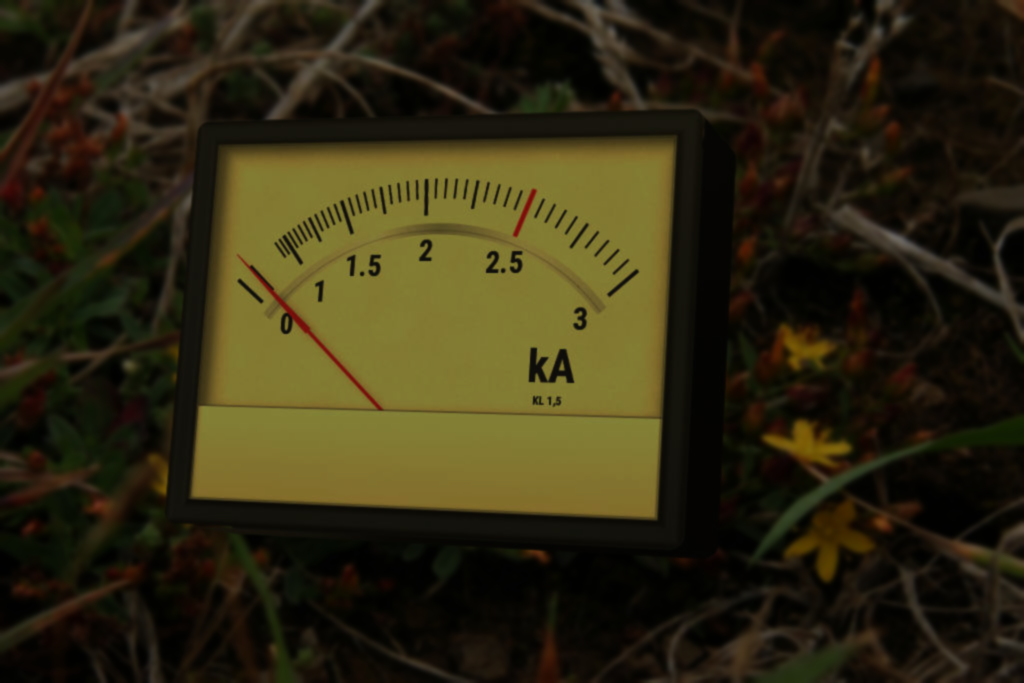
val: 0.5 (kA)
